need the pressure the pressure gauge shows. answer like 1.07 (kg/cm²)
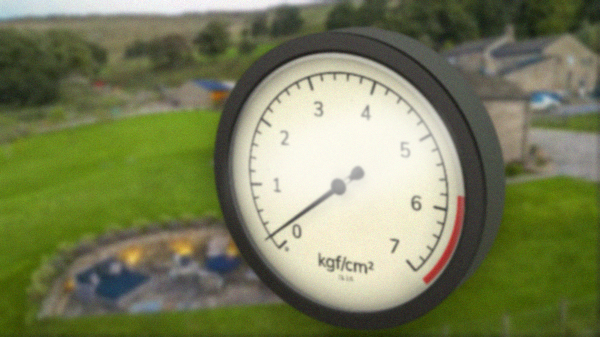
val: 0.2 (kg/cm²)
